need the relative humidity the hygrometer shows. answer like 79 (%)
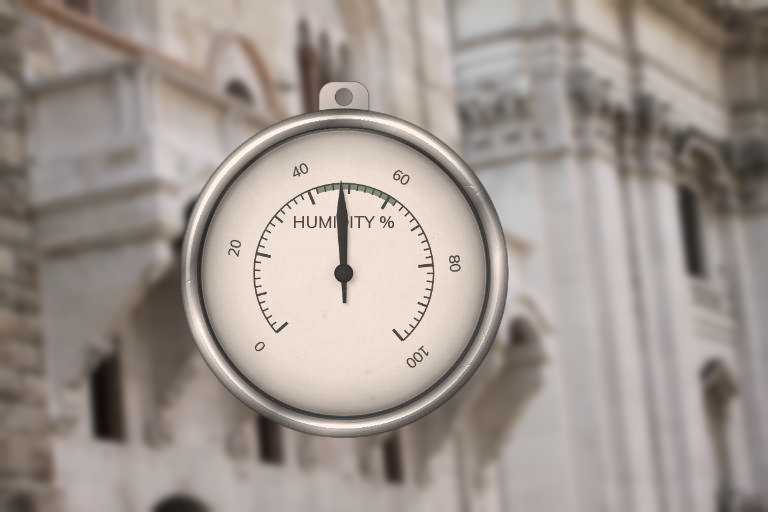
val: 48 (%)
